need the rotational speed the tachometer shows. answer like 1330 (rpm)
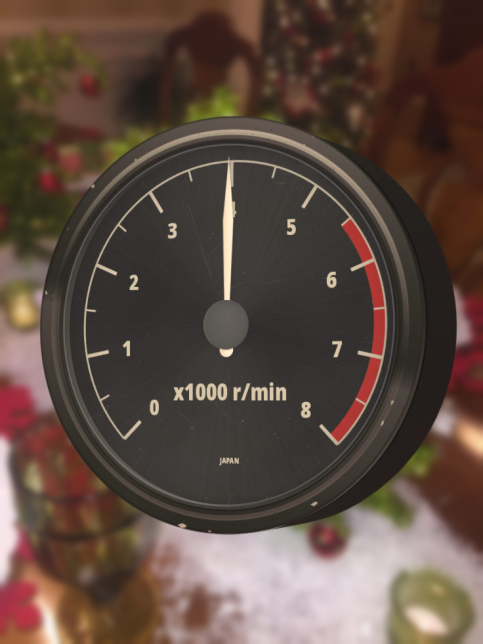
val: 4000 (rpm)
